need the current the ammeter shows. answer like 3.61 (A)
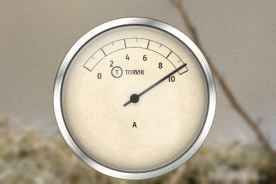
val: 9.5 (A)
